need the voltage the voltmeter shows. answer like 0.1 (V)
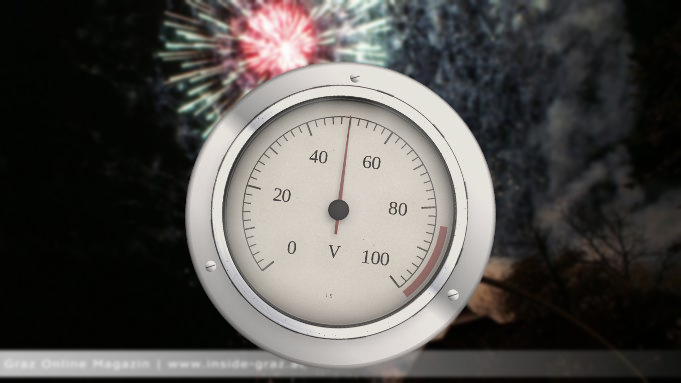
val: 50 (V)
